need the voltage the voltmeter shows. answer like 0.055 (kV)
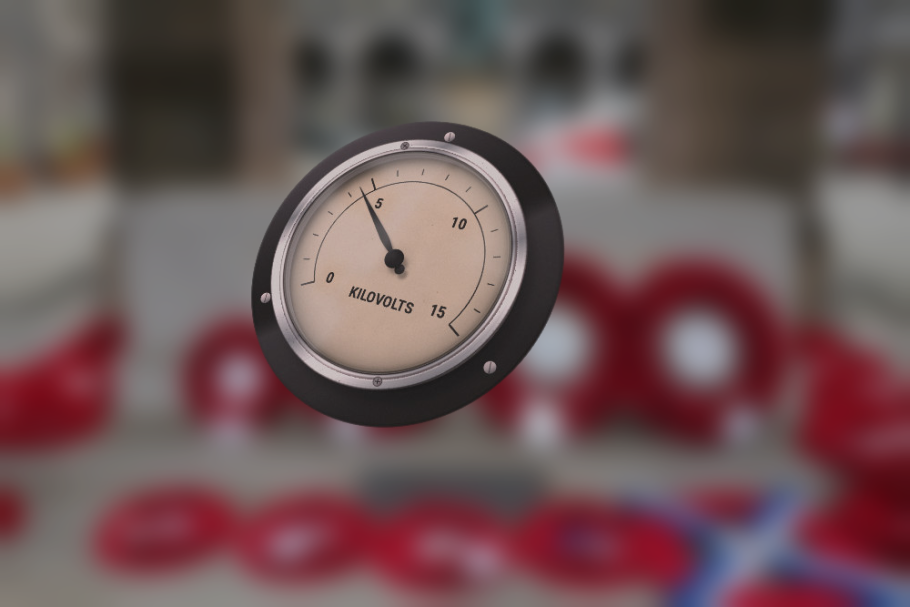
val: 4.5 (kV)
